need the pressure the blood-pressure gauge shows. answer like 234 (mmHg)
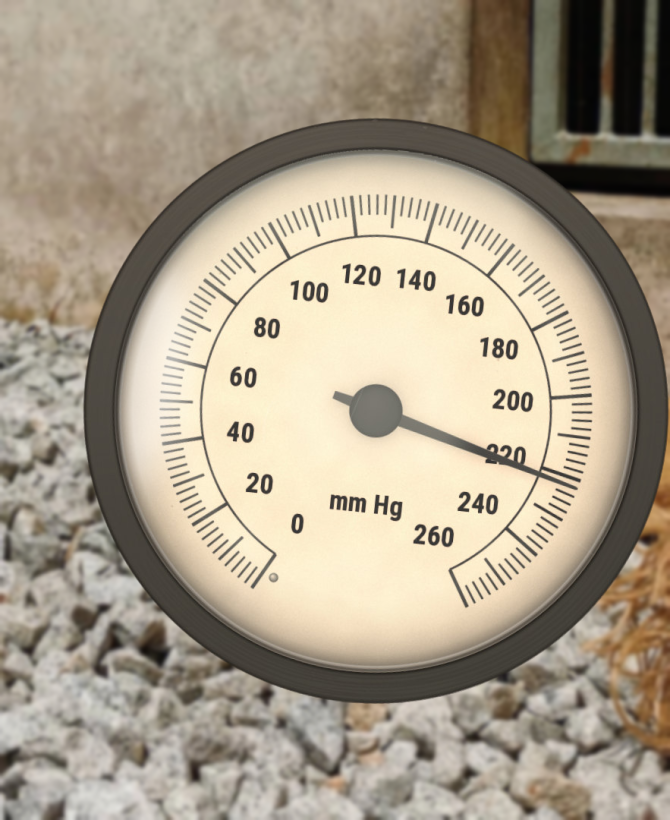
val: 222 (mmHg)
